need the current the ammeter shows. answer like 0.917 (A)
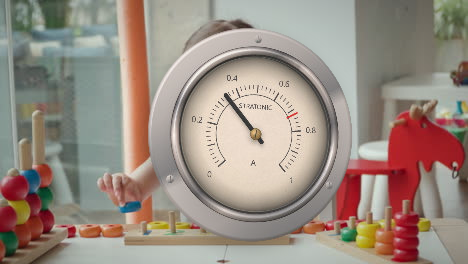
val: 0.34 (A)
